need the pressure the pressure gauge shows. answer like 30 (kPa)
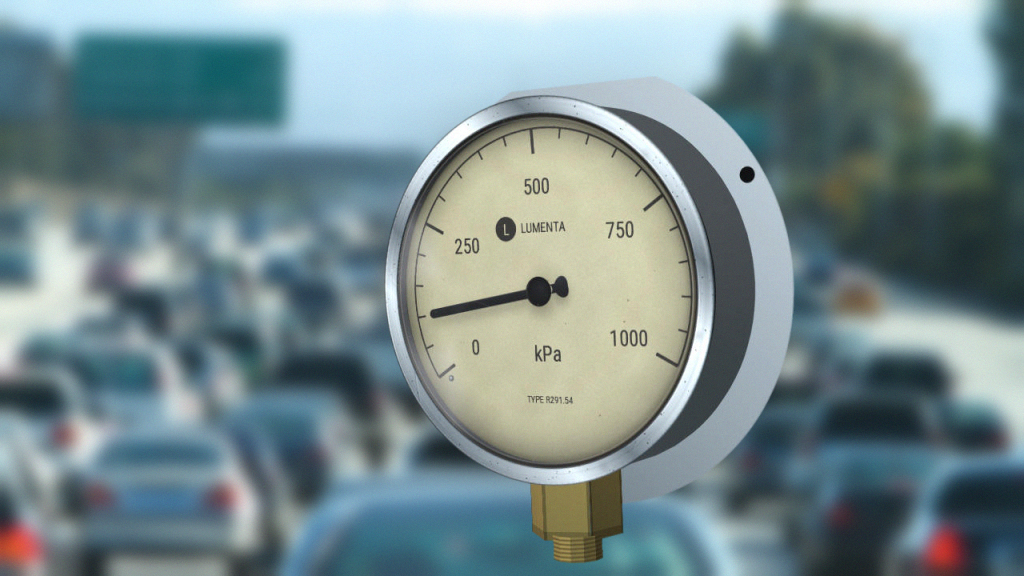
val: 100 (kPa)
